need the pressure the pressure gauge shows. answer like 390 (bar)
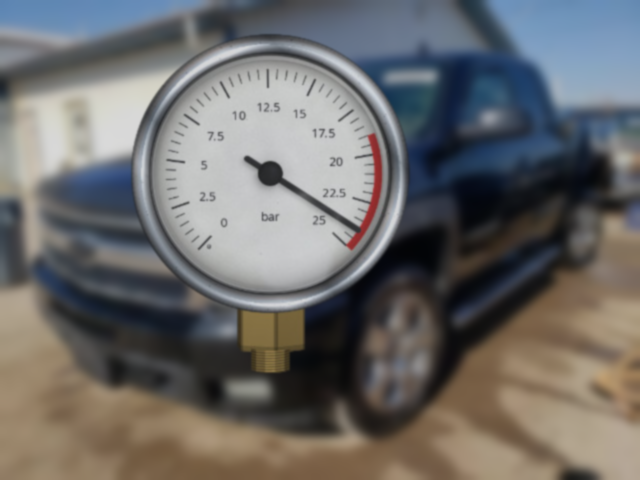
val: 24 (bar)
